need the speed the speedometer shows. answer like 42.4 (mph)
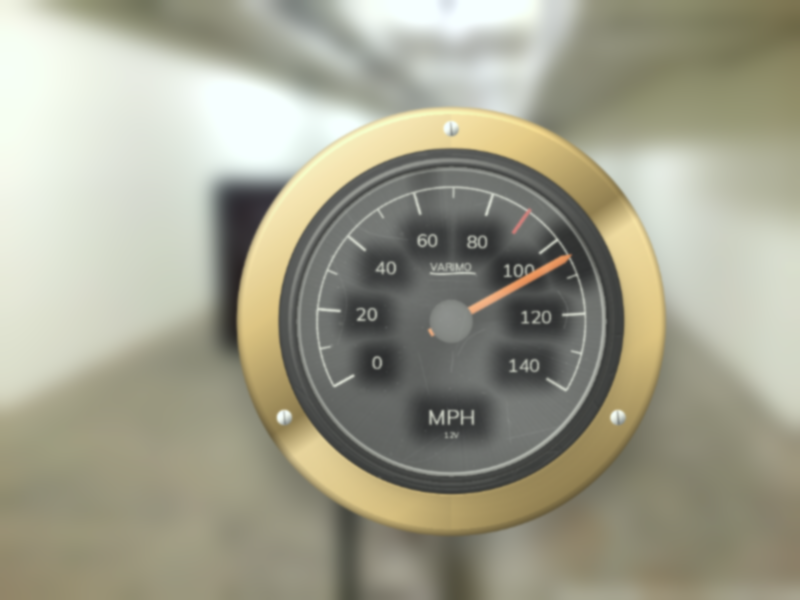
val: 105 (mph)
